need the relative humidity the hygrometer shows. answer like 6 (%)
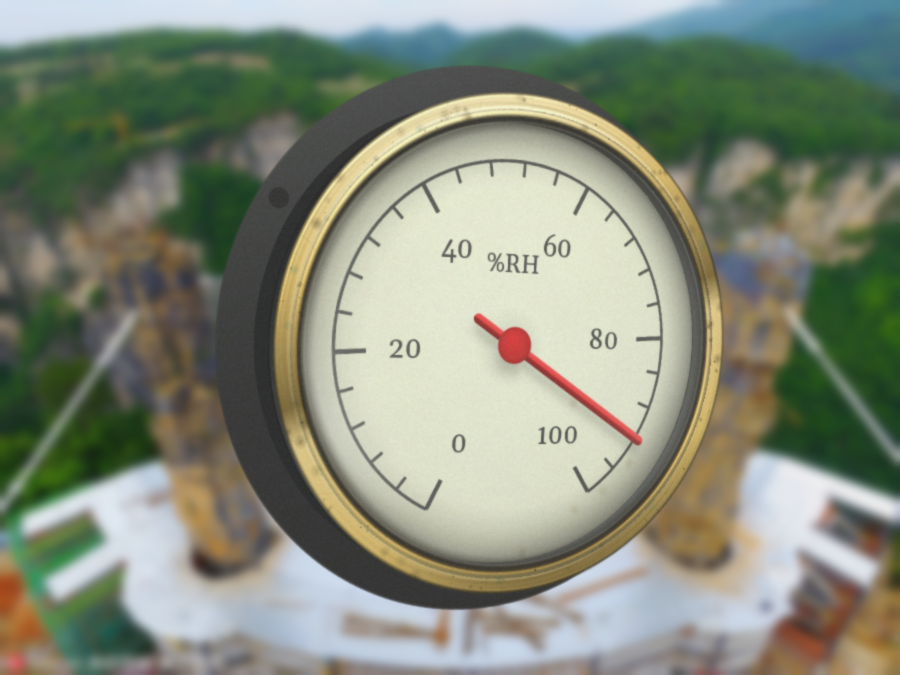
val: 92 (%)
